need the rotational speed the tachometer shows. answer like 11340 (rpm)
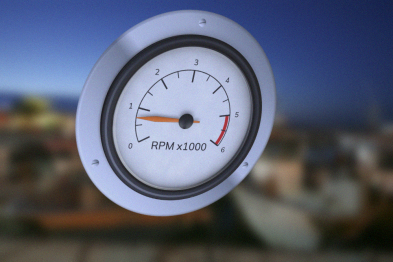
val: 750 (rpm)
